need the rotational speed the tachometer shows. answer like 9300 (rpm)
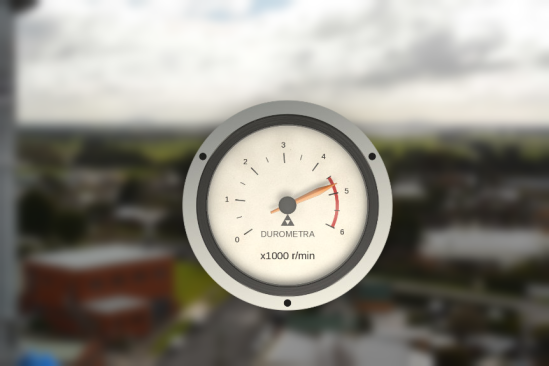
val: 4750 (rpm)
